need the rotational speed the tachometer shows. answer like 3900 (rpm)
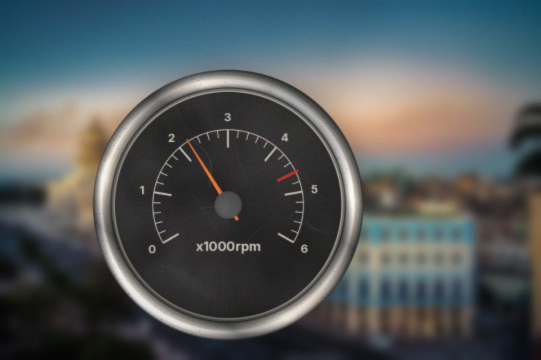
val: 2200 (rpm)
